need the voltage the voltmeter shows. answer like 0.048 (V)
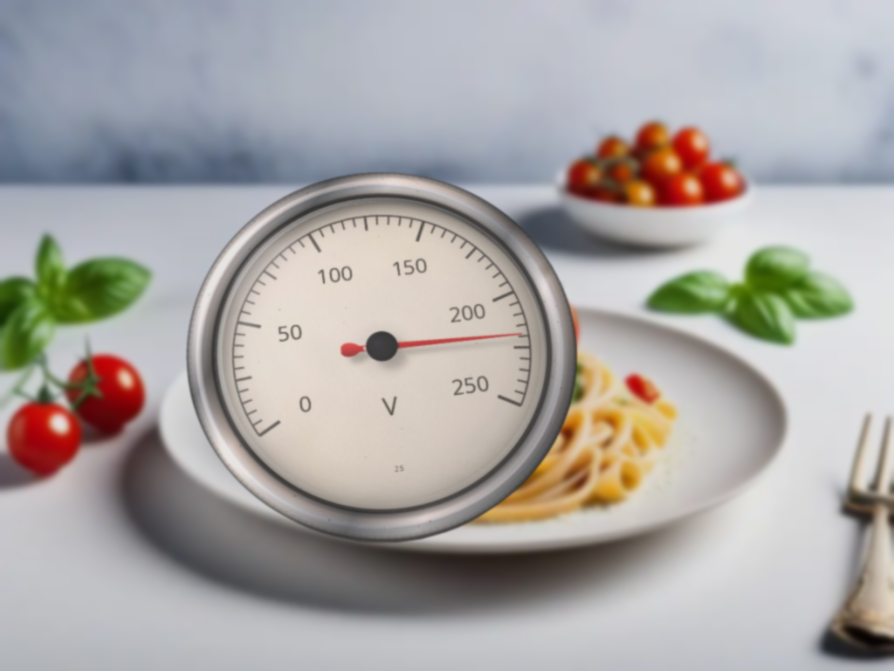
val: 220 (V)
